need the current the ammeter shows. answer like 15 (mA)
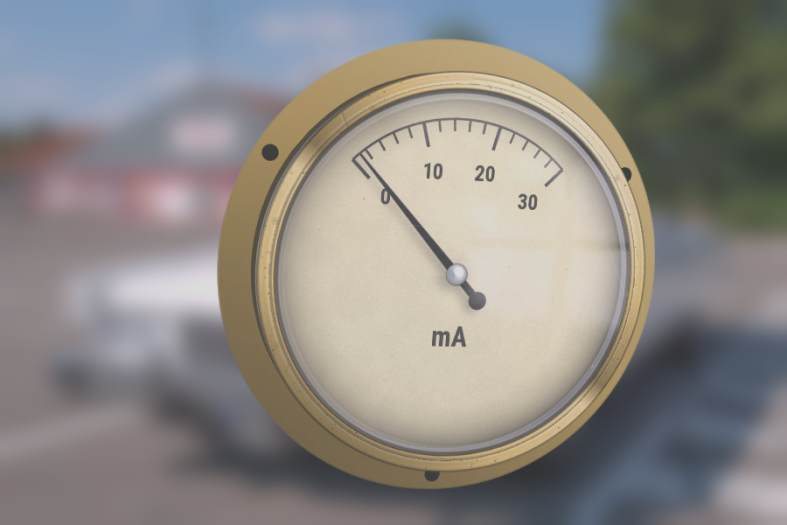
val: 1 (mA)
